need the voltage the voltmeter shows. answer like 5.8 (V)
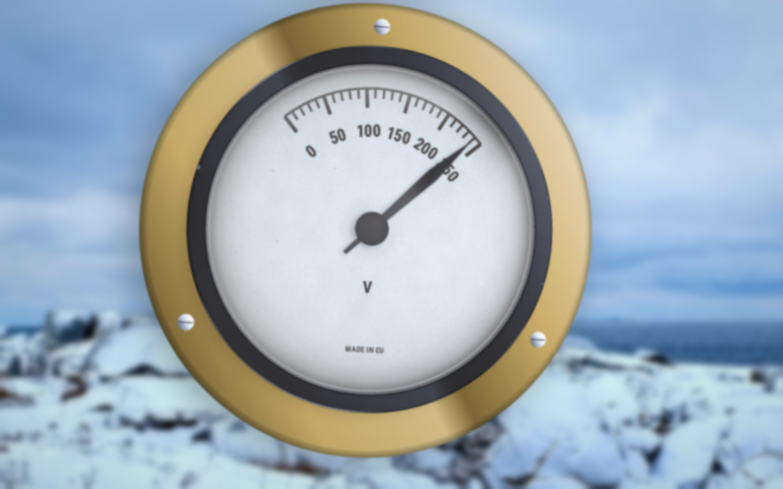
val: 240 (V)
